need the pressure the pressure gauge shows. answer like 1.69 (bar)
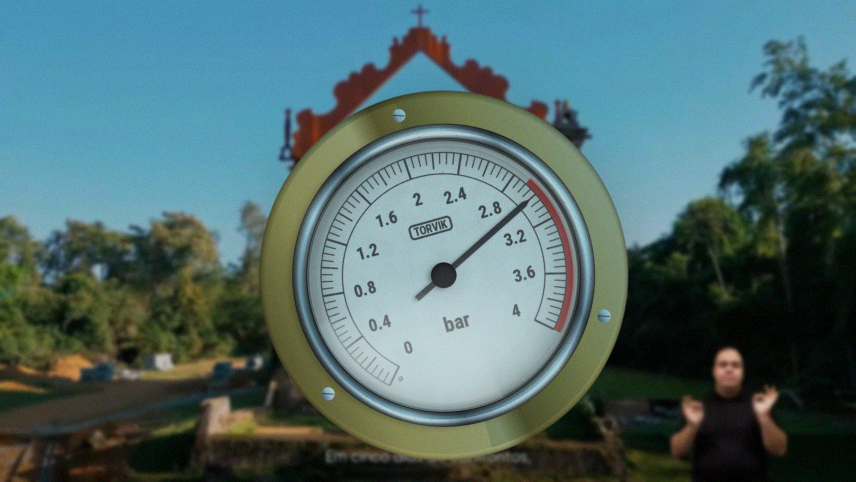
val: 3 (bar)
